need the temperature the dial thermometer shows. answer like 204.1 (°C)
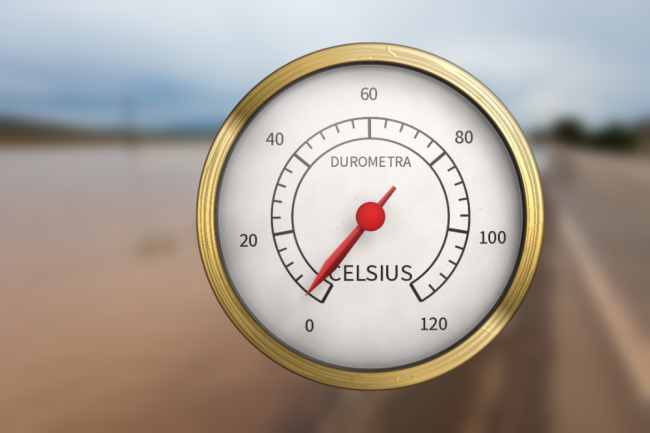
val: 4 (°C)
